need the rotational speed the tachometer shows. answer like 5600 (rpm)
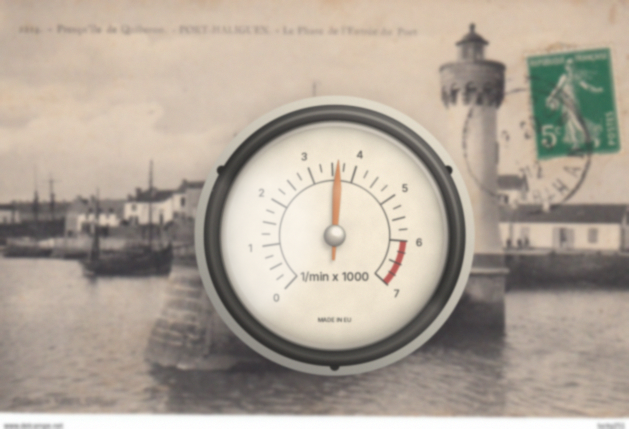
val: 3625 (rpm)
